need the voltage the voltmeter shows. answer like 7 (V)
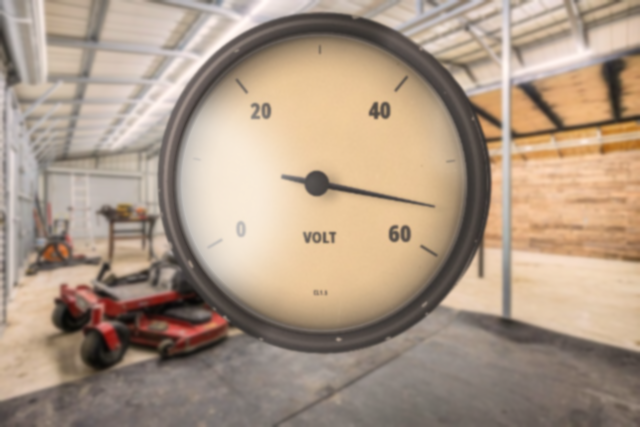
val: 55 (V)
